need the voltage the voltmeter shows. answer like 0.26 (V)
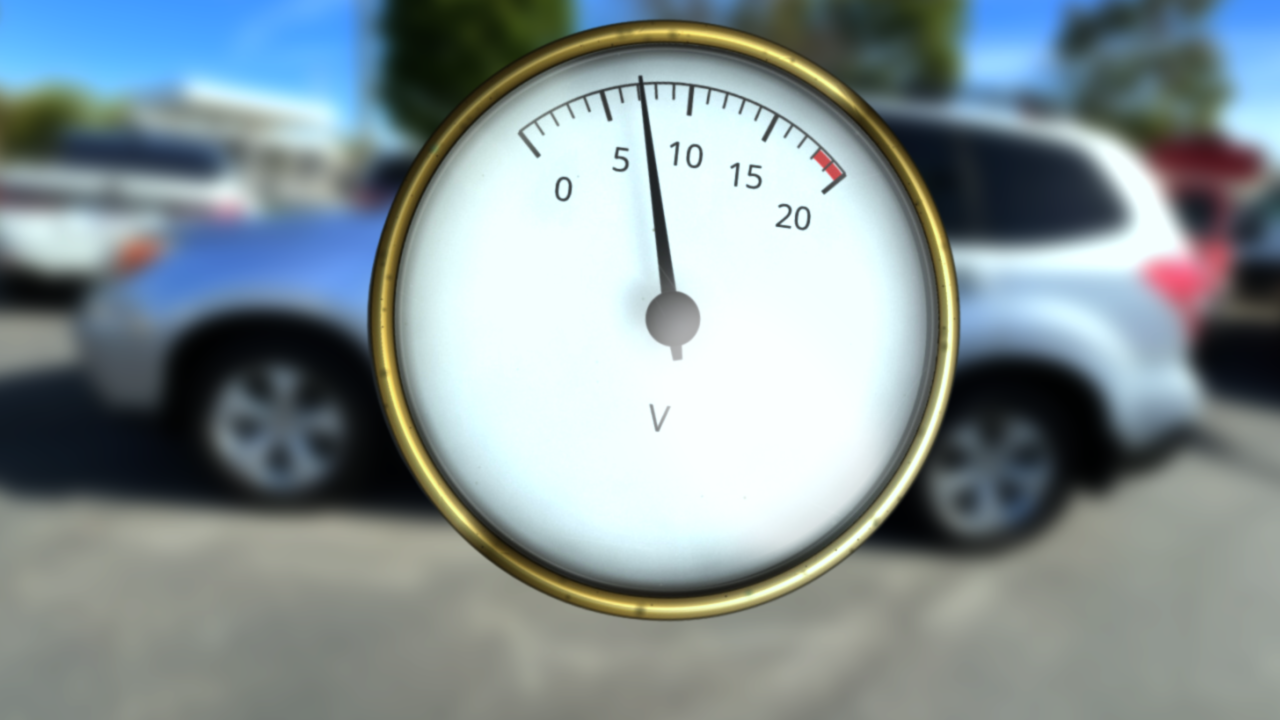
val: 7 (V)
